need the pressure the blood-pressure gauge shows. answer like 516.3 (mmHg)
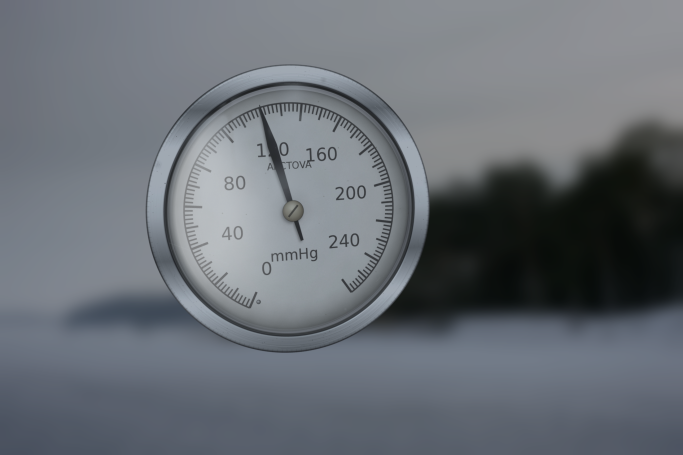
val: 120 (mmHg)
